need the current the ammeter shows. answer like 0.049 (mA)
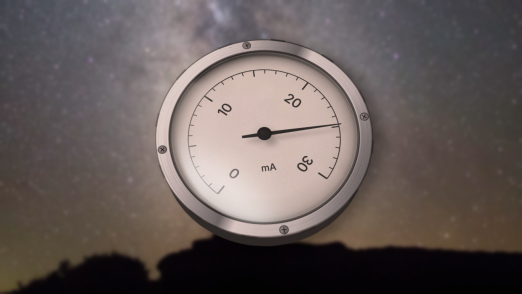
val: 25 (mA)
